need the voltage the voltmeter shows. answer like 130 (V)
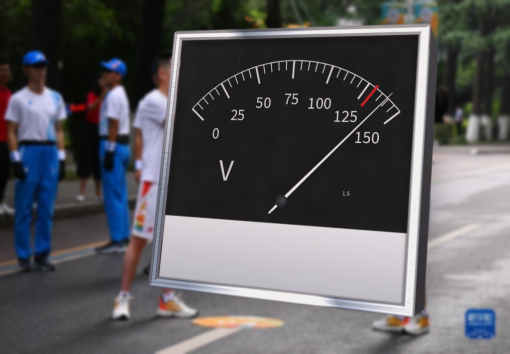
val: 140 (V)
